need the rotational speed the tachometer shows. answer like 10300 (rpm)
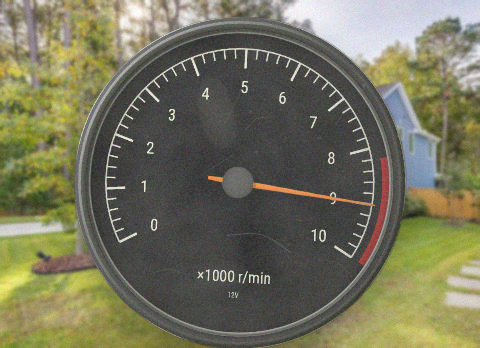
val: 9000 (rpm)
